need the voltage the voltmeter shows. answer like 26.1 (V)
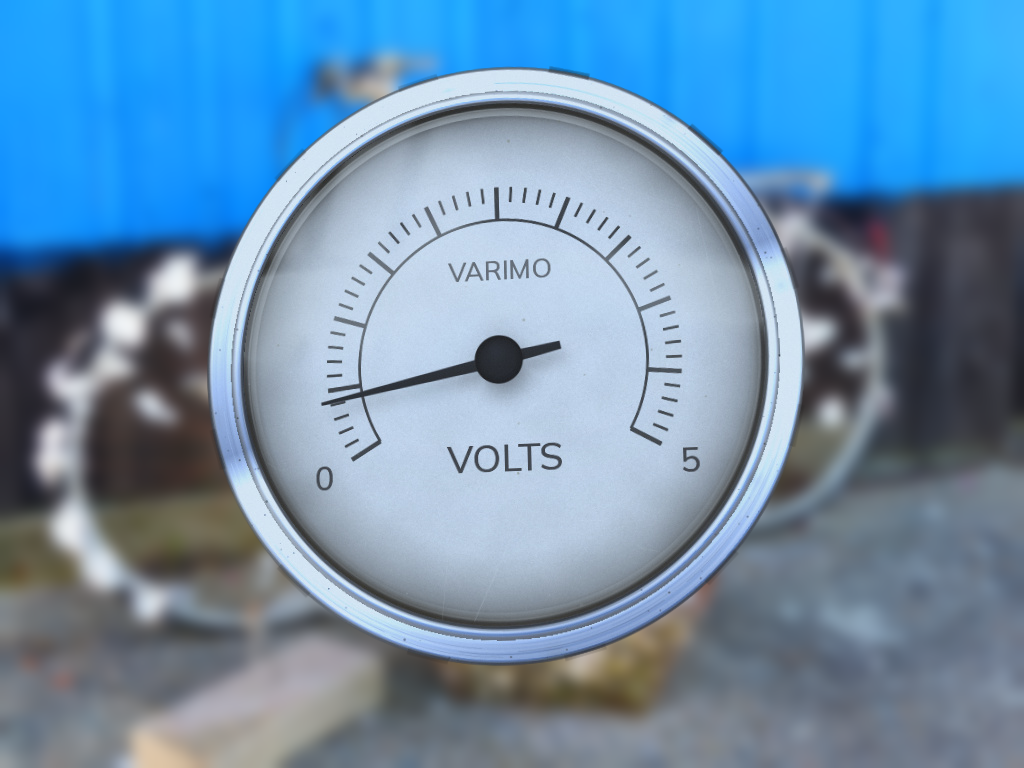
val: 0.4 (V)
